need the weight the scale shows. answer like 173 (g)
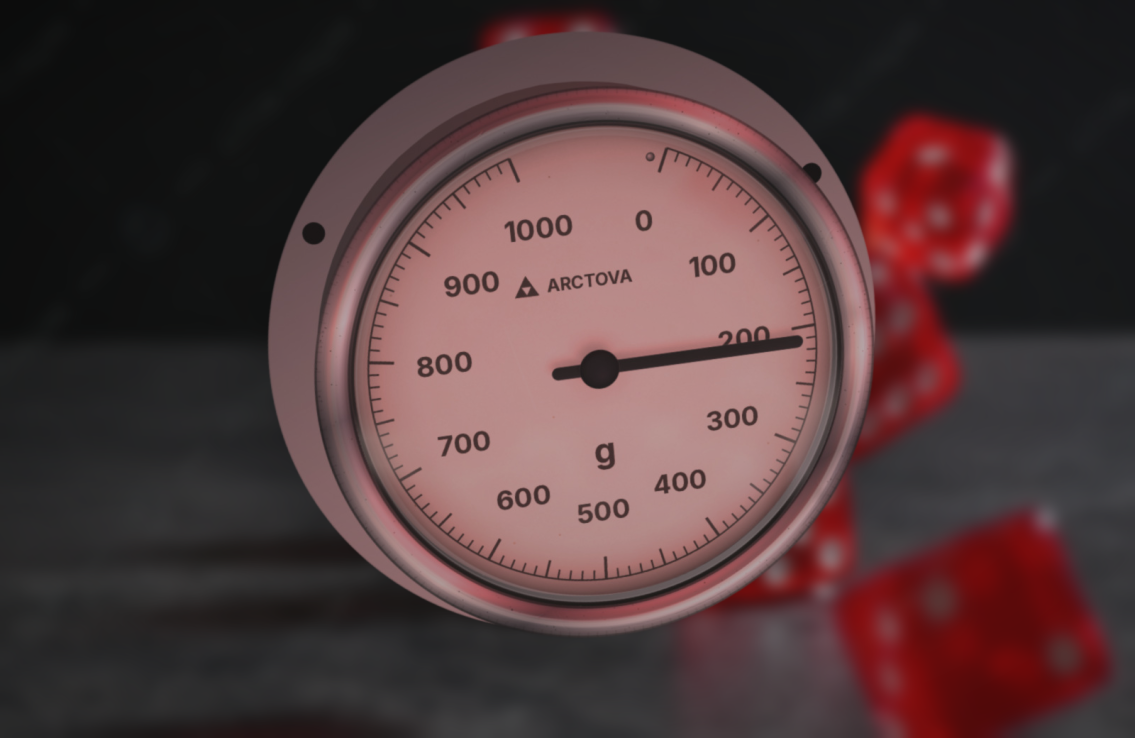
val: 210 (g)
